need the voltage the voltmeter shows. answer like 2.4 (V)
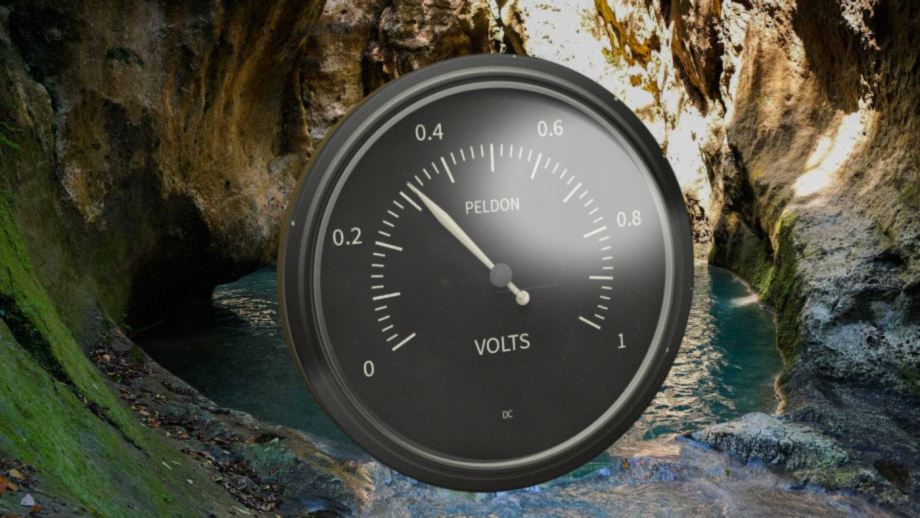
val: 0.32 (V)
